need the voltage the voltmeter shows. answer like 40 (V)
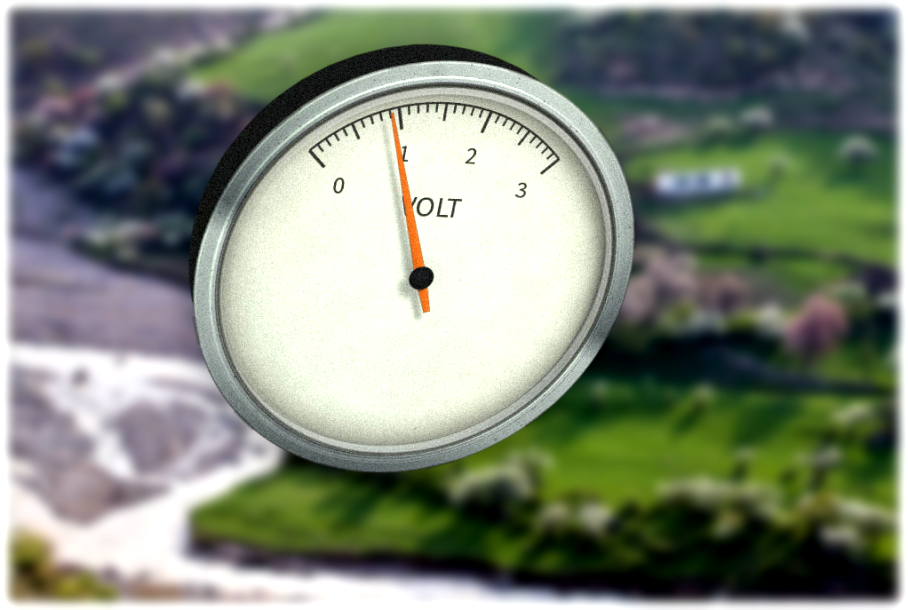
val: 0.9 (V)
